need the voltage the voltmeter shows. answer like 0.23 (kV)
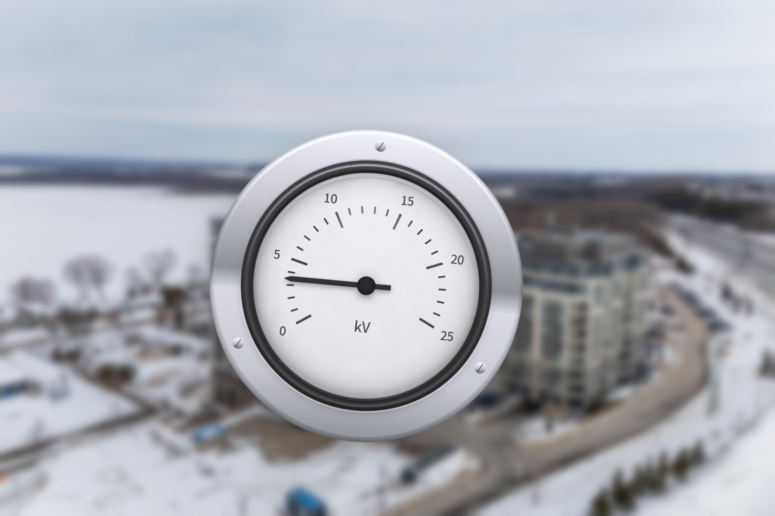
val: 3.5 (kV)
